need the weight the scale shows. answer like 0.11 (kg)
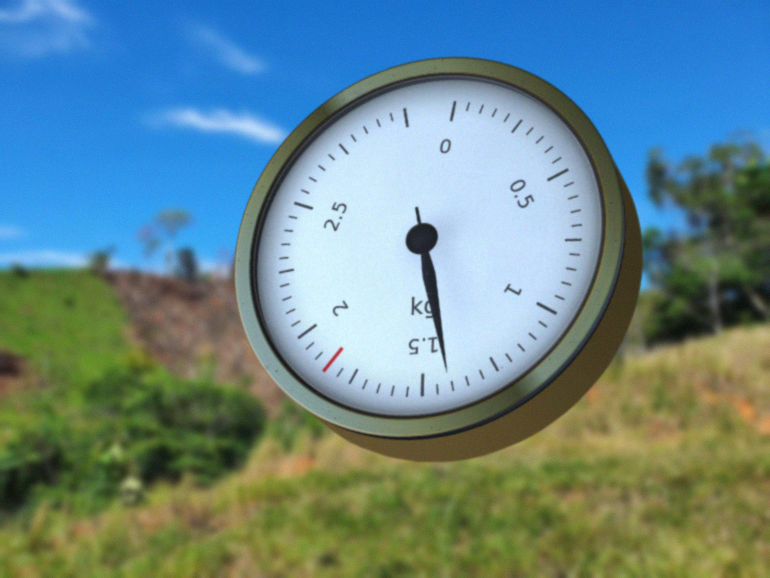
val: 1.4 (kg)
